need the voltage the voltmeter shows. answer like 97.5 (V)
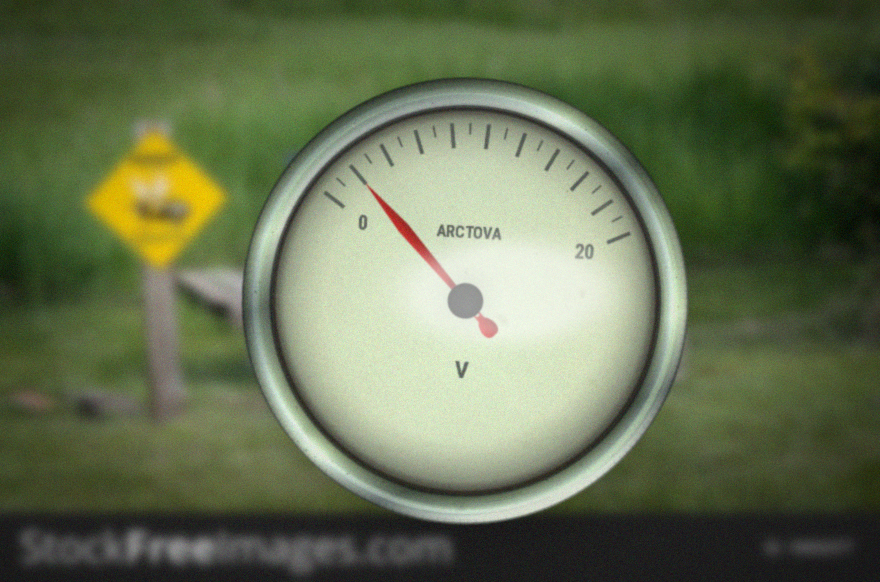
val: 2 (V)
